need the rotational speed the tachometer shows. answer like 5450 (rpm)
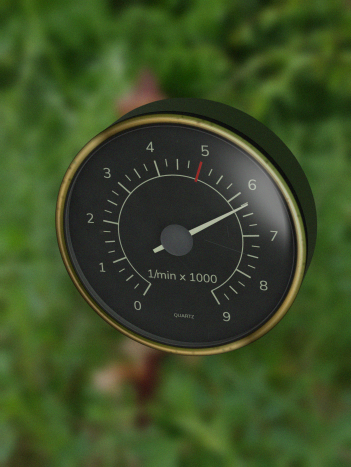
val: 6250 (rpm)
